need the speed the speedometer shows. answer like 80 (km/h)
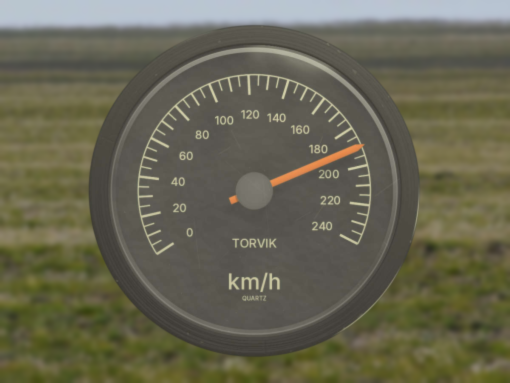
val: 190 (km/h)
